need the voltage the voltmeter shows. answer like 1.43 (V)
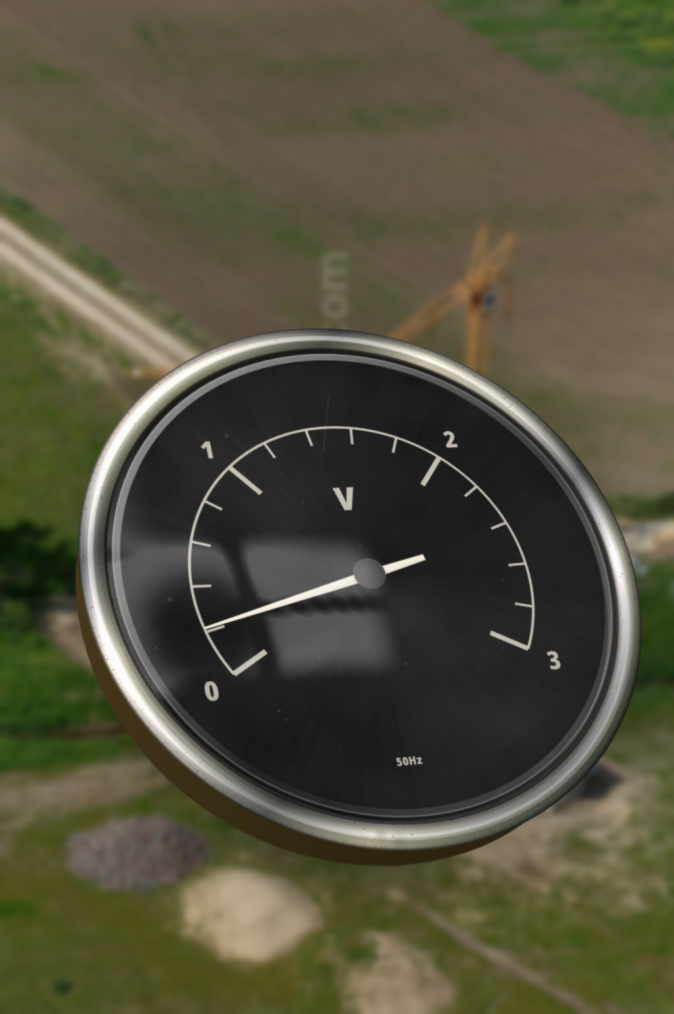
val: 0.2 (V)
